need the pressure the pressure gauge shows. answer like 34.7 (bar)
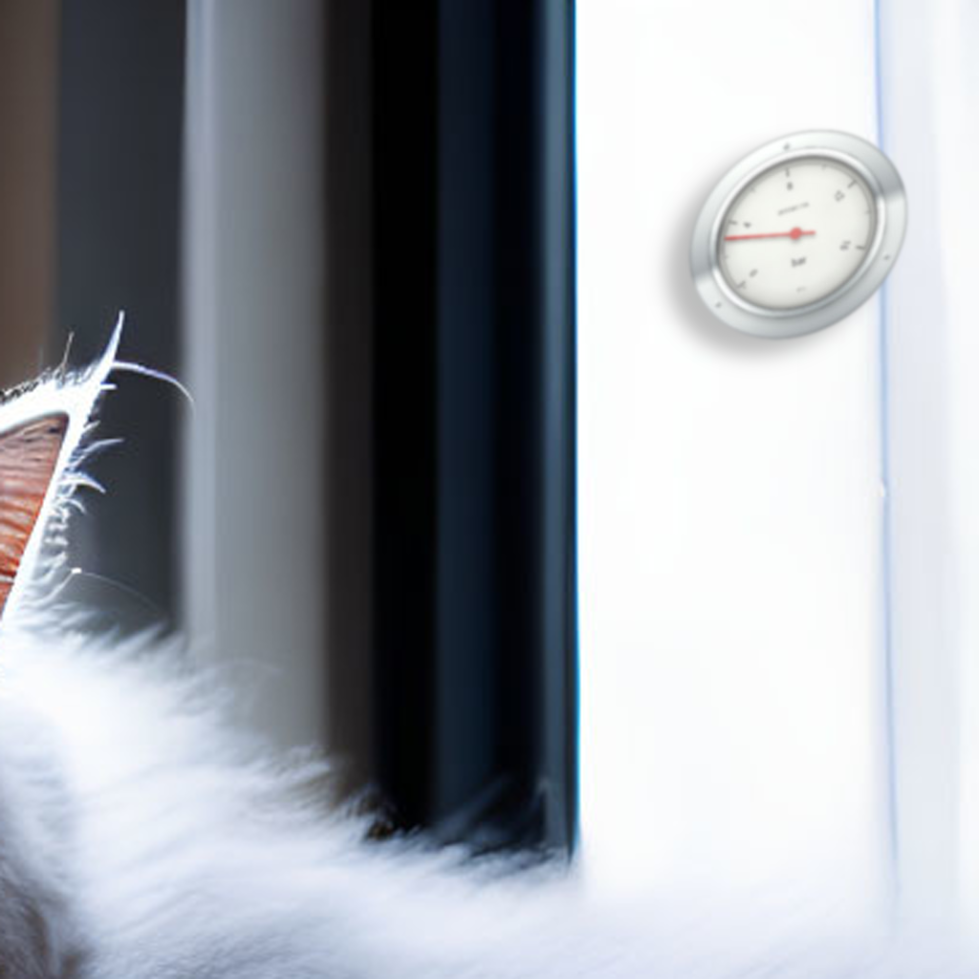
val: 3 (bar)
